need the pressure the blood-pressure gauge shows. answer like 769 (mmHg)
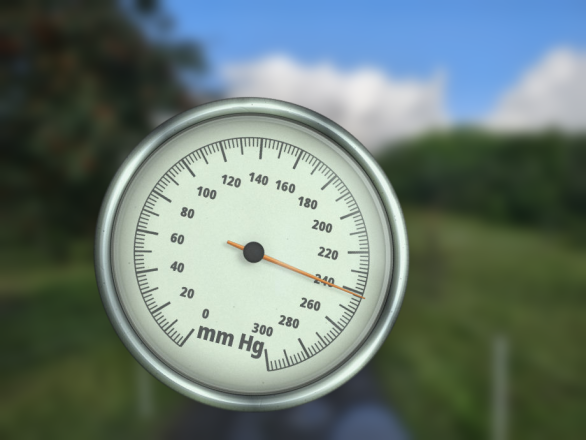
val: 242 (mmHg)
